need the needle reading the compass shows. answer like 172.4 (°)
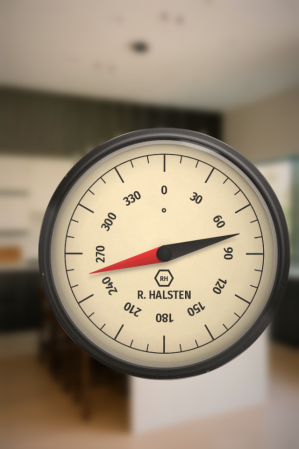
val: 255 (°)
